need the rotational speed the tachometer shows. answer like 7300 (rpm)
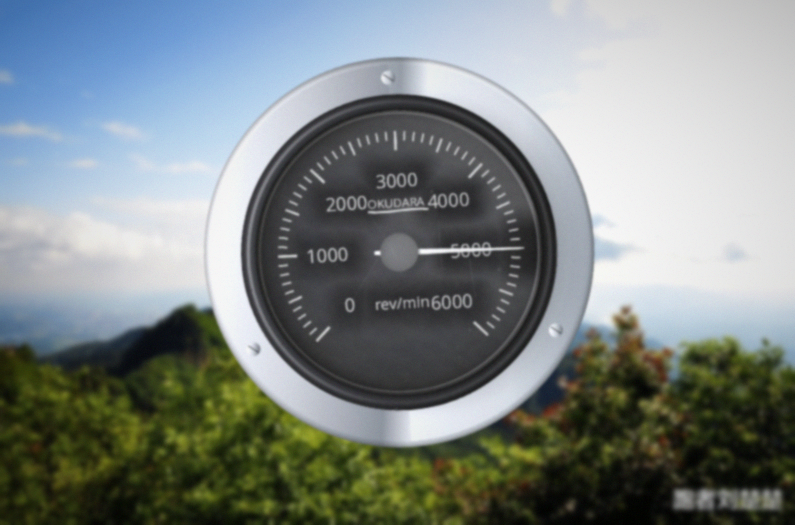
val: 5000 (rpm)
